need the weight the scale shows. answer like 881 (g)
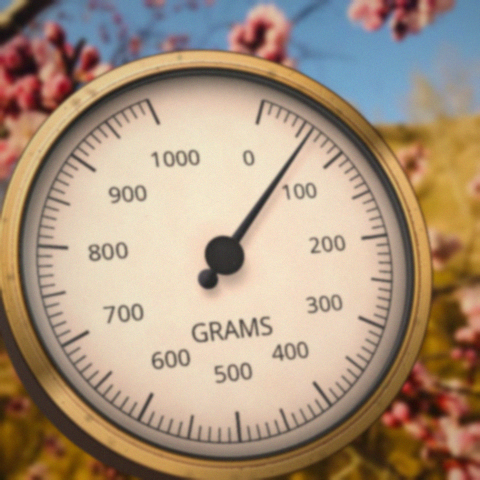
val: 60 (g)
